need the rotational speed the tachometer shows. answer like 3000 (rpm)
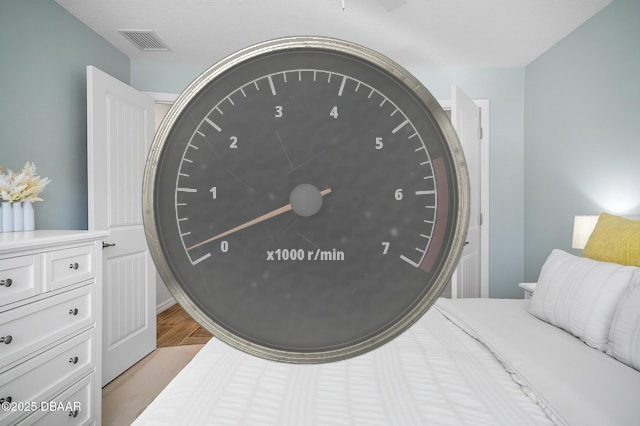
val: 200 (rpm)
